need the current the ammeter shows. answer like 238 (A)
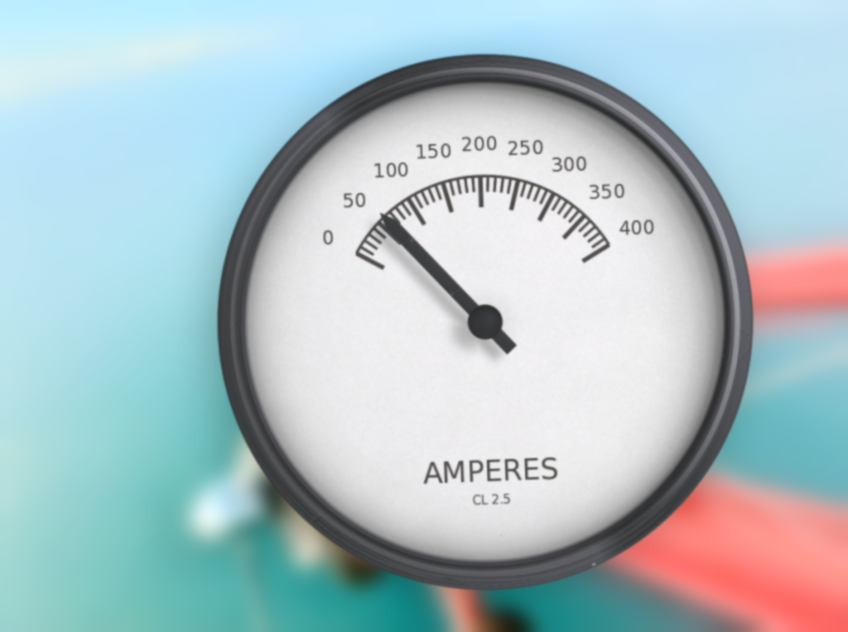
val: 60 (A)
